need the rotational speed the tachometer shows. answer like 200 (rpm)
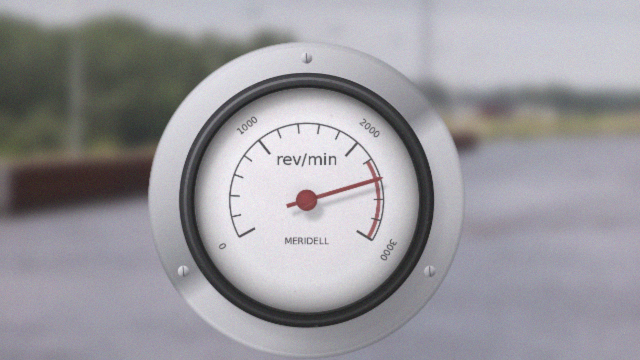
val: 2400 (rpm)
